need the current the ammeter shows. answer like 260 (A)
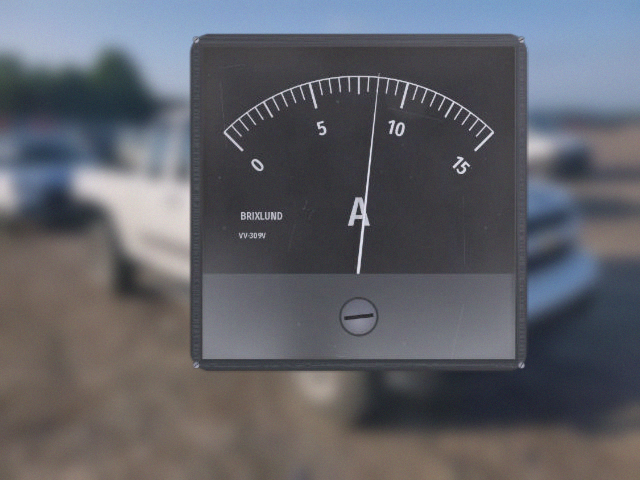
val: 8.5 (A)
